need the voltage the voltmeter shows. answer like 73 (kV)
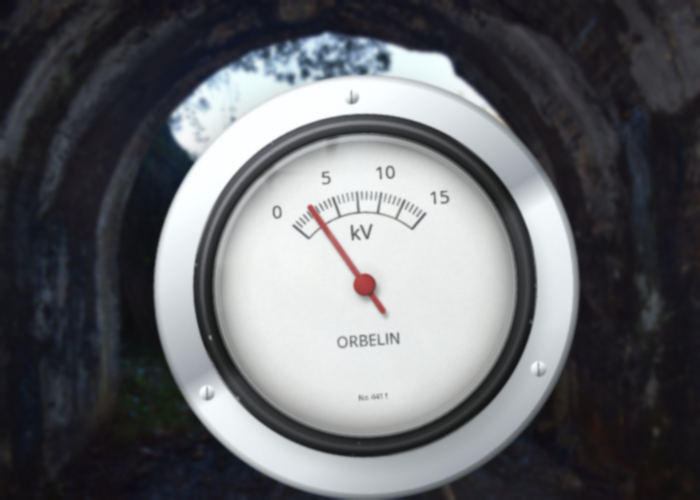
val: 2.5 (kV)
